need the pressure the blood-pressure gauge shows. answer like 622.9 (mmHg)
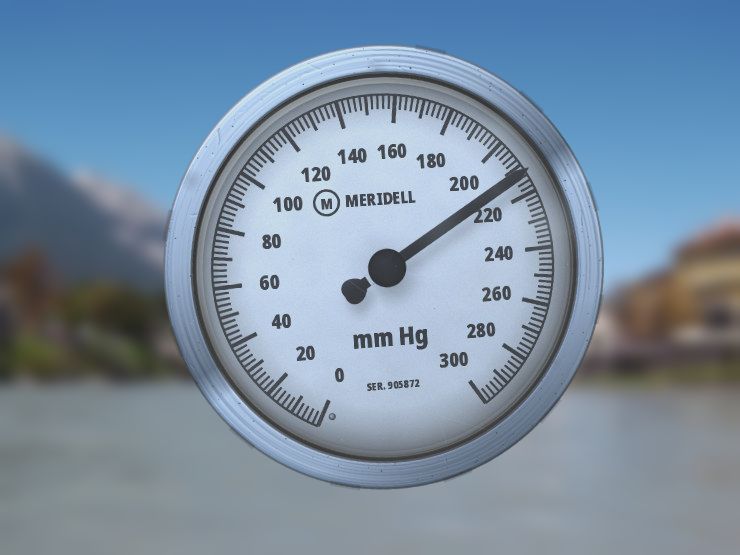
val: 212 (mmHg)
